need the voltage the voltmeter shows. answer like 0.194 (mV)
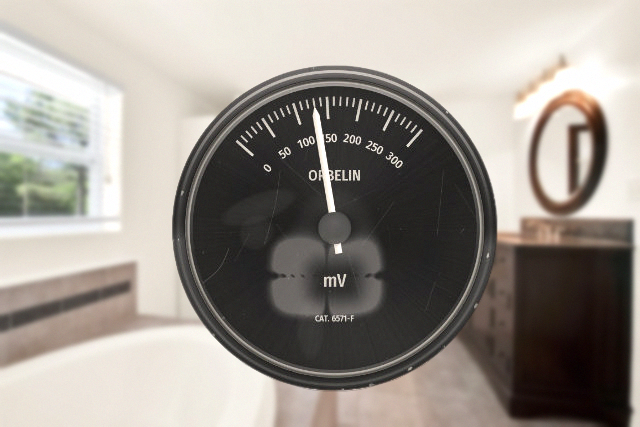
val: 130 (mV)
